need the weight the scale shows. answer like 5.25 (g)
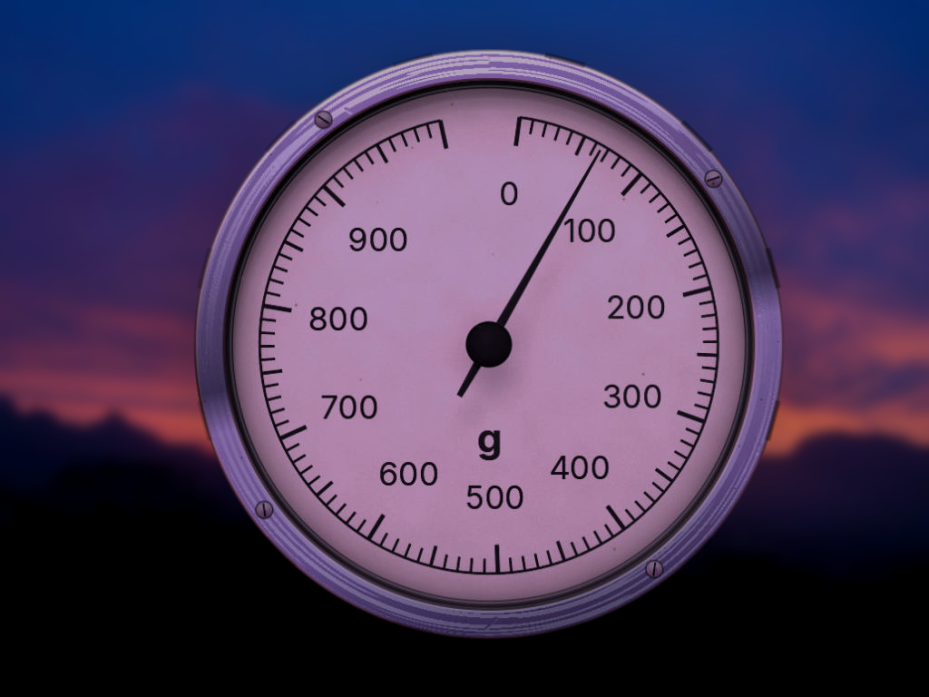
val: 65 (g)
